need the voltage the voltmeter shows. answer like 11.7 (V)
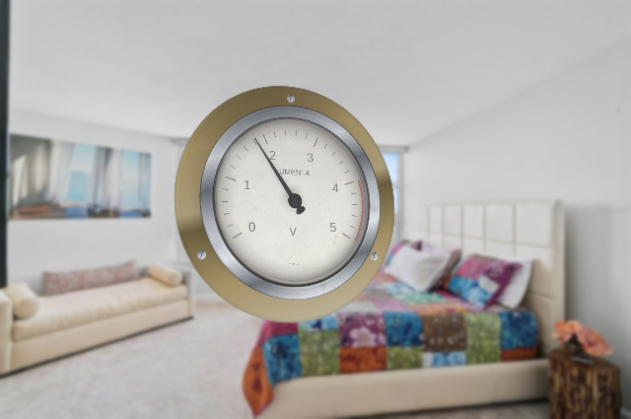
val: 1.8 (V)
